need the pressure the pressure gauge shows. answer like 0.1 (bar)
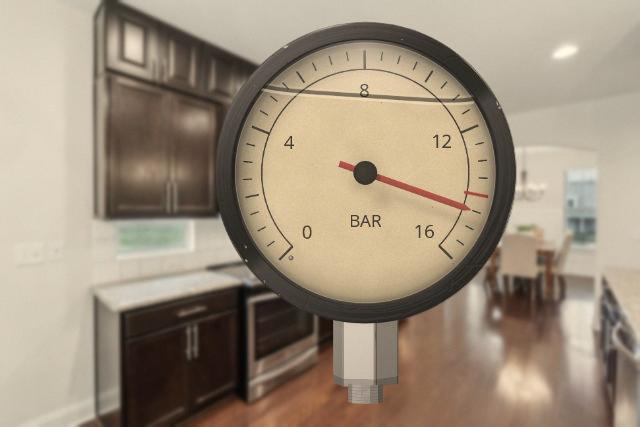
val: 14.5 (bar)
